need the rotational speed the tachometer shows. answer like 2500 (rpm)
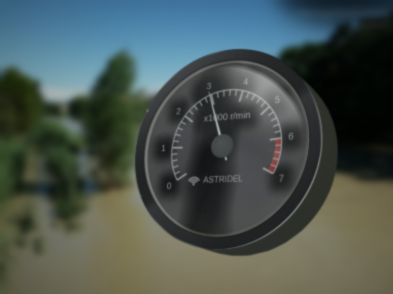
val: 3000 (rpm)
